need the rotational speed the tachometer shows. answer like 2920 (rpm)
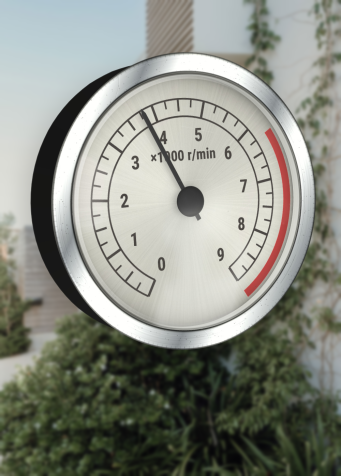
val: 3750 (rpm)
